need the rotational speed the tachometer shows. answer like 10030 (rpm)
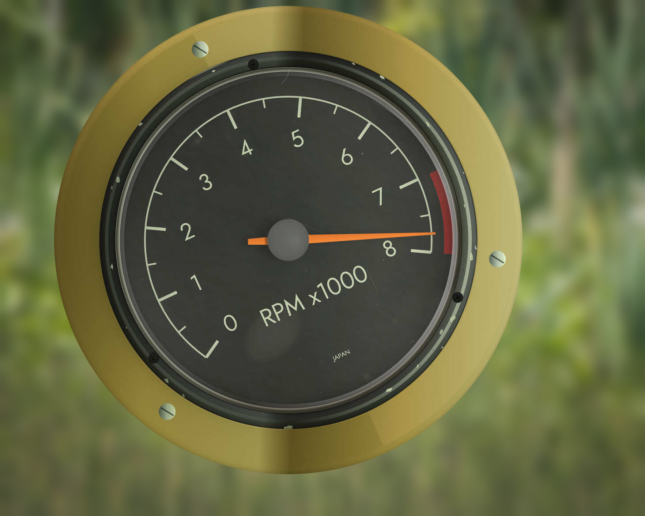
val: 7750 (rpm)
